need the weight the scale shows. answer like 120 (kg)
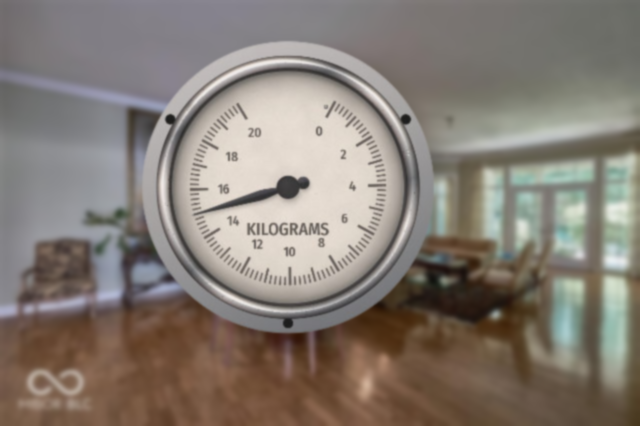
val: 15 (kg)
